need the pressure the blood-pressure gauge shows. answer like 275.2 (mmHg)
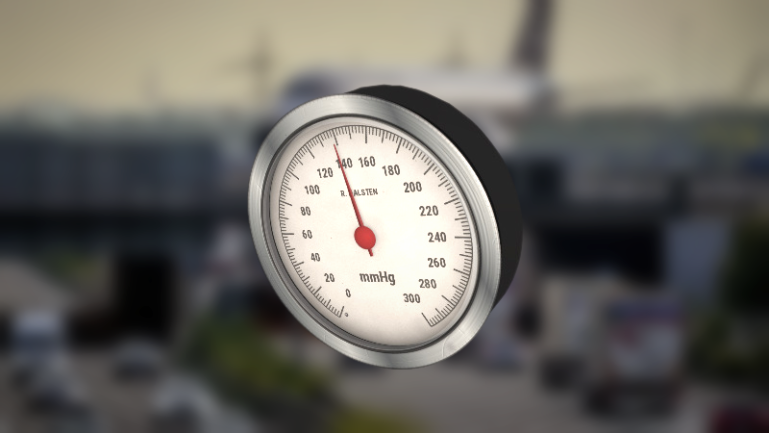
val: 140 (mmHg)
